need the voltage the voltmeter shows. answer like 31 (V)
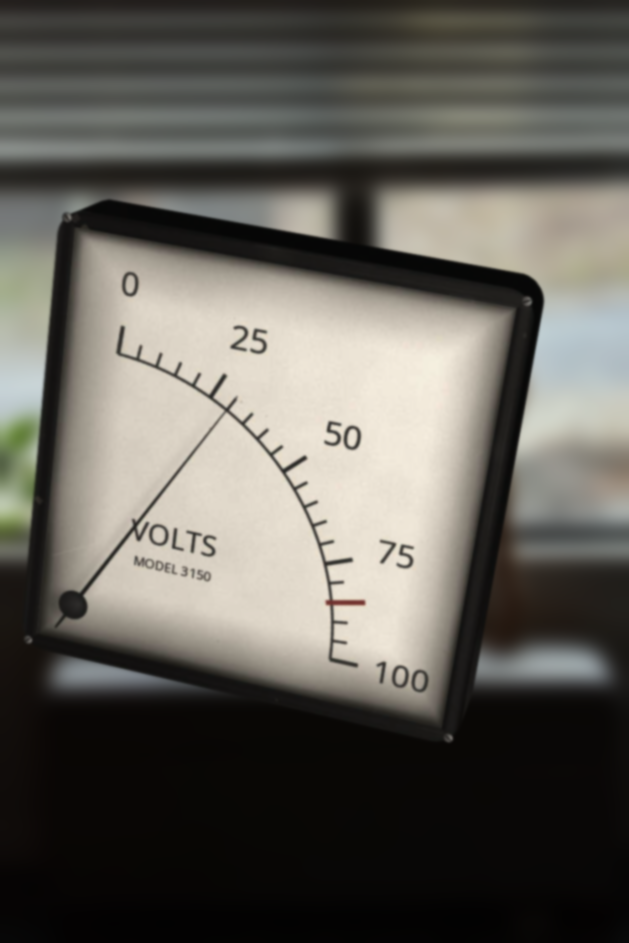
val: 30 (V)
